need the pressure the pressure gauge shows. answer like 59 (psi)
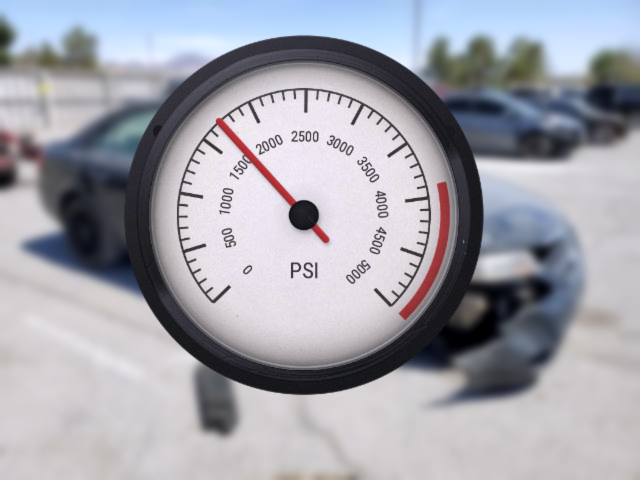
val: 1700 (psi)
